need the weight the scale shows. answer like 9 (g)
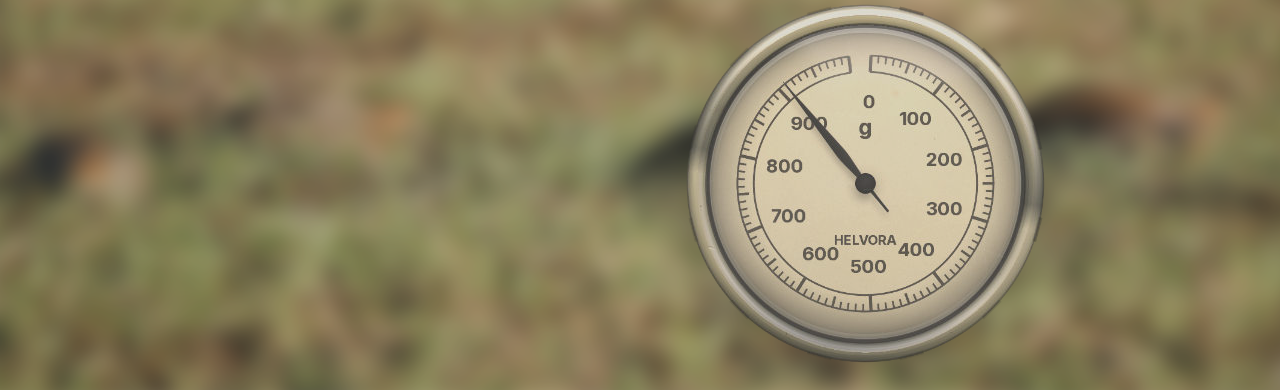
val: 910 (g)
